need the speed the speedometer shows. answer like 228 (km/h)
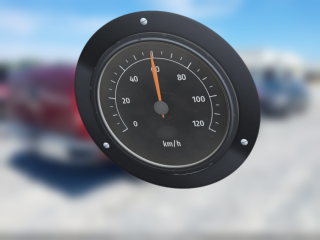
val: 60 (km/h)
